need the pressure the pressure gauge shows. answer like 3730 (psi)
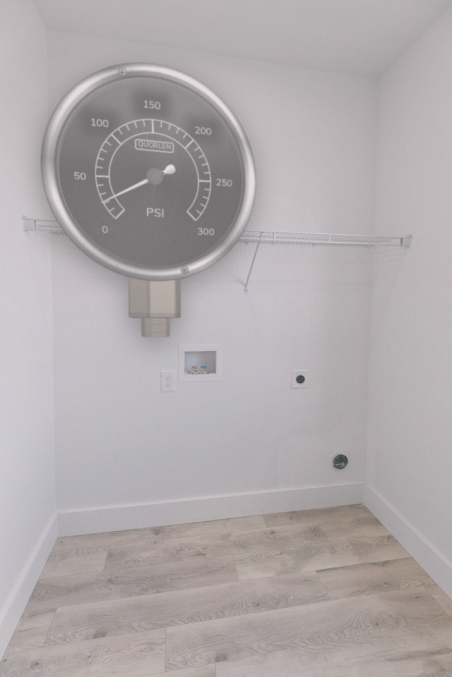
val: 20 (psi)
